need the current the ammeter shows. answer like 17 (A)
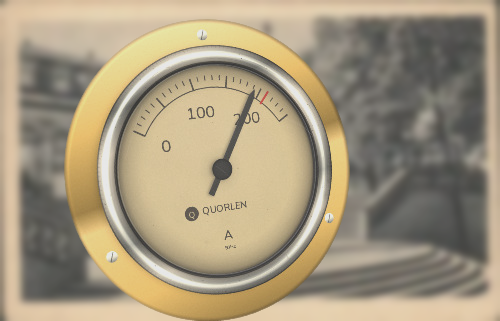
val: 190 (A)
